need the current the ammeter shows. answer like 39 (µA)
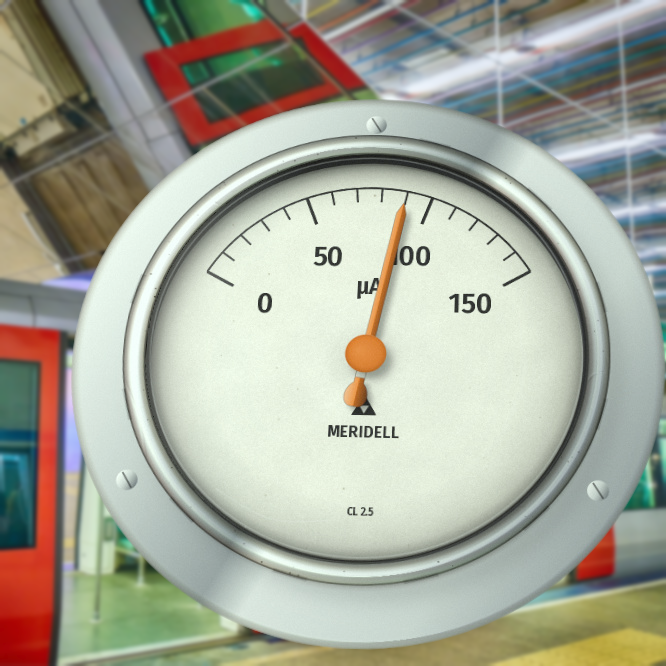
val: 90 (µA)
